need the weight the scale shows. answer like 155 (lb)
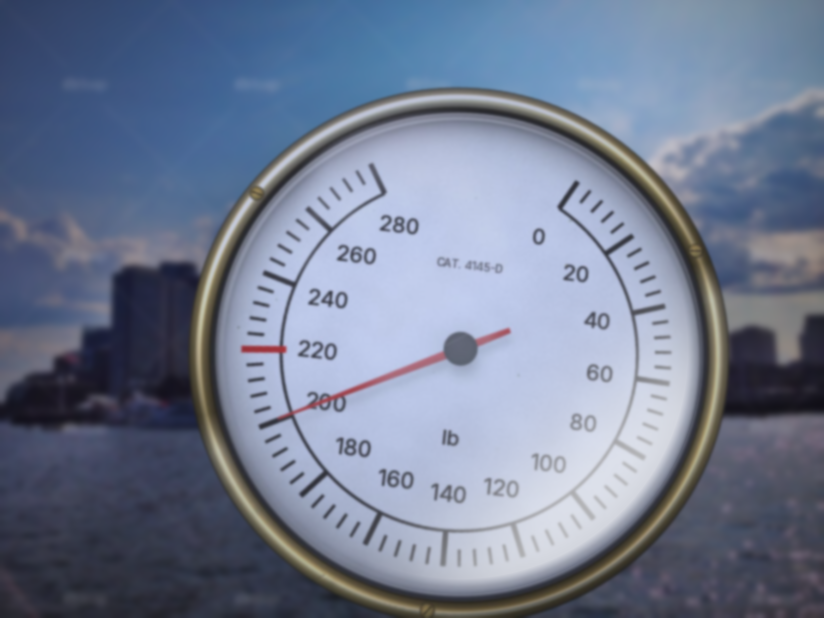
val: 200 (lb)
